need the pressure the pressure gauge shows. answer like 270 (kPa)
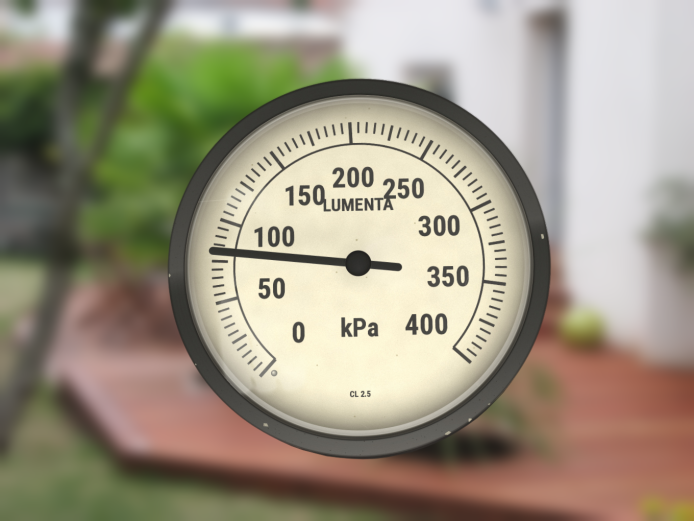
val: 80 (kPa)
